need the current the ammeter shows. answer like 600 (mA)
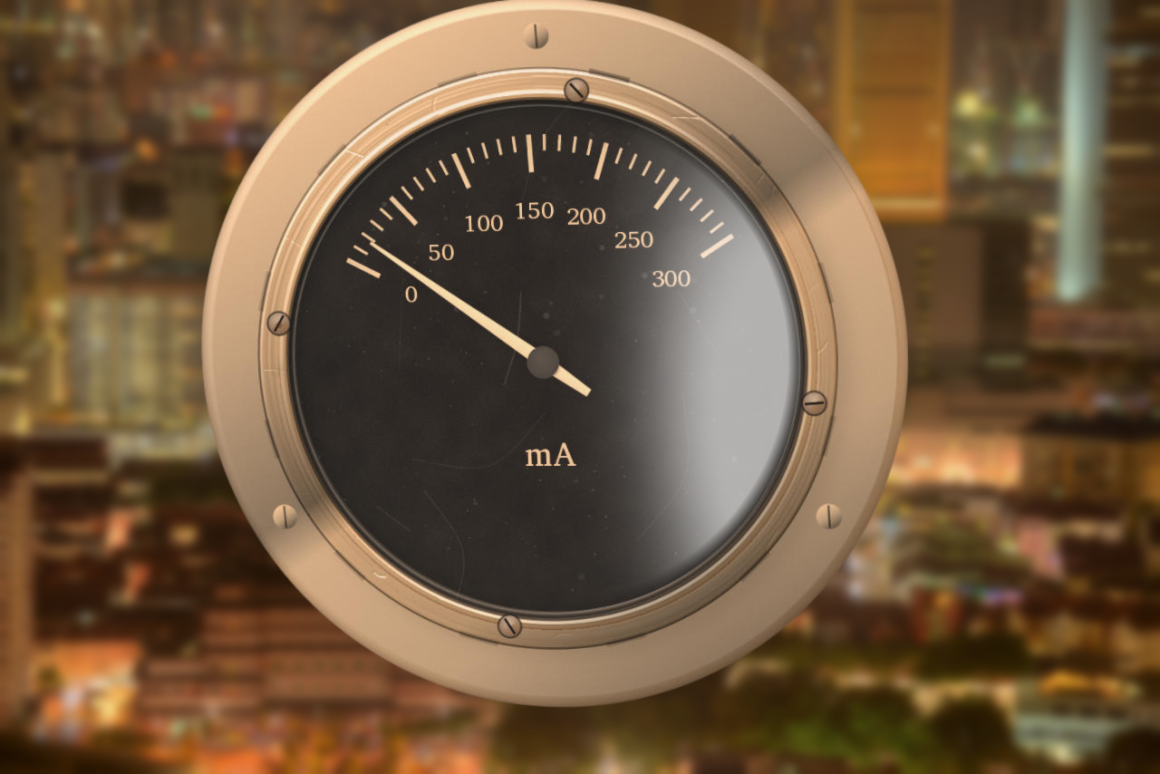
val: 20 (mA)
